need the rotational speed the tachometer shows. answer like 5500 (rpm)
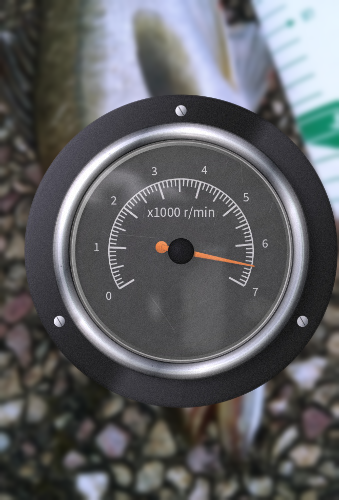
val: 6500 (rpm)
